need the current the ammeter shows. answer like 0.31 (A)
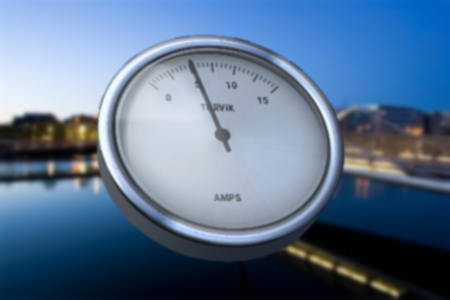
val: 5 (A)
